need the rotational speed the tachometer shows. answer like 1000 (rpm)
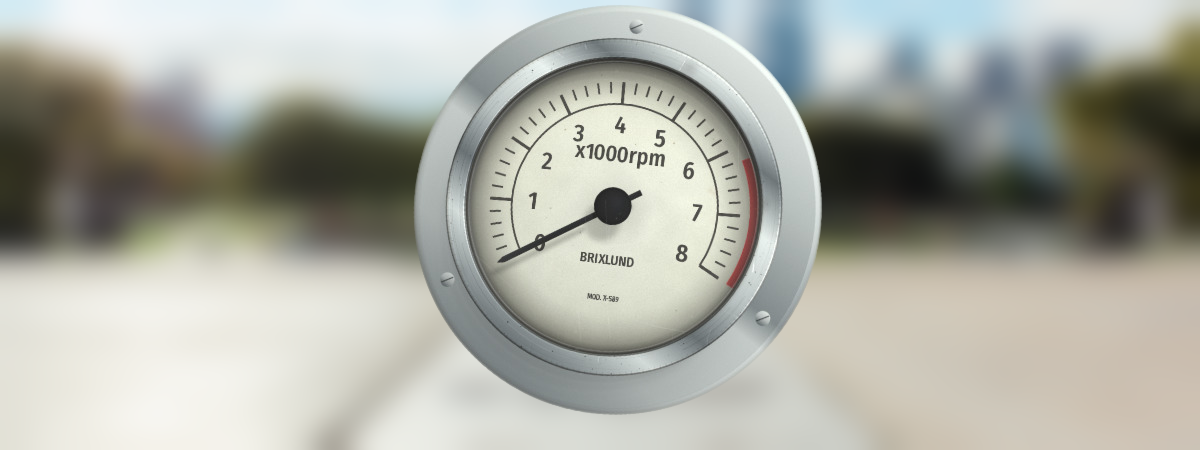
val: 0 (rpm)
